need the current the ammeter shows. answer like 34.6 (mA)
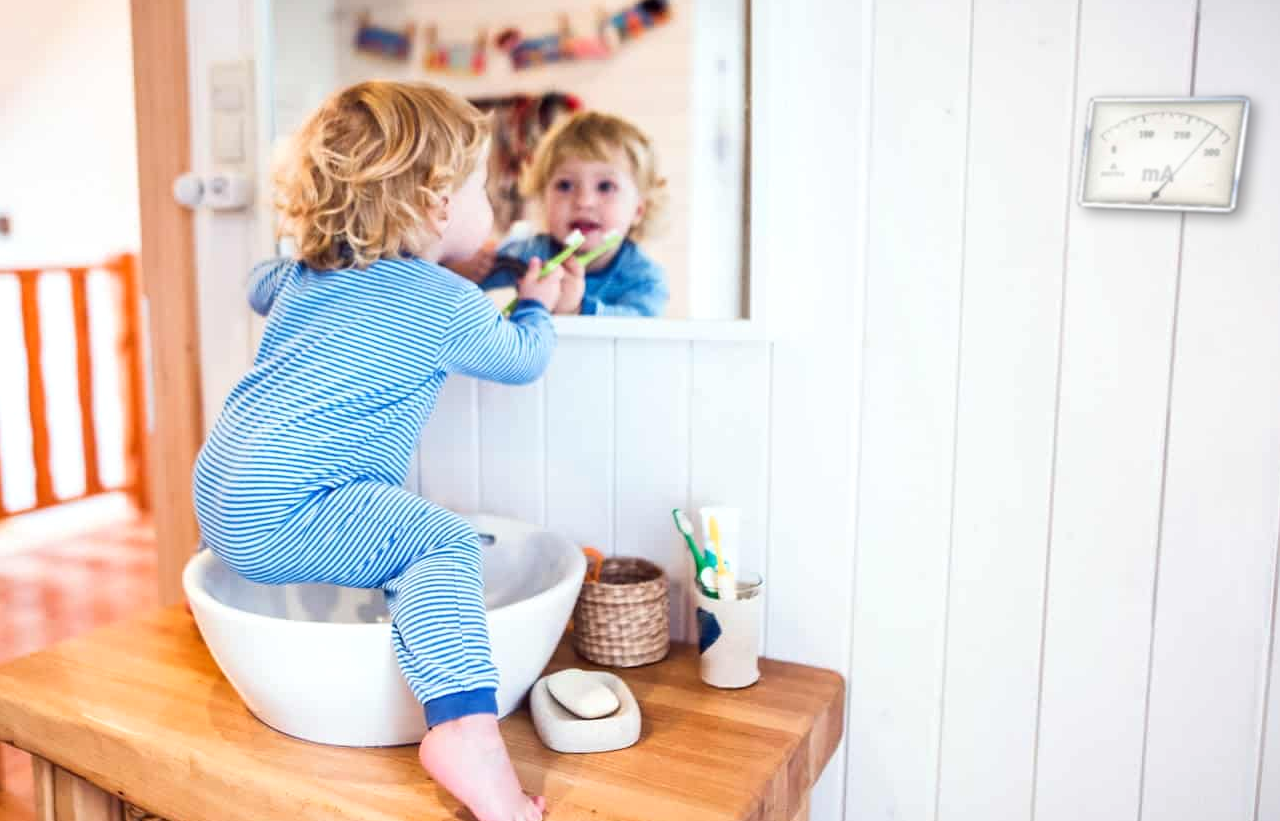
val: 260 (mA)
